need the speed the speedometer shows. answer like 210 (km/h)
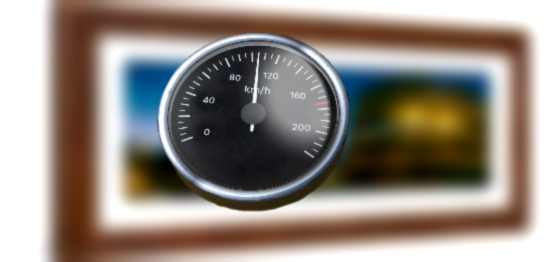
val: 105 (km/h)
